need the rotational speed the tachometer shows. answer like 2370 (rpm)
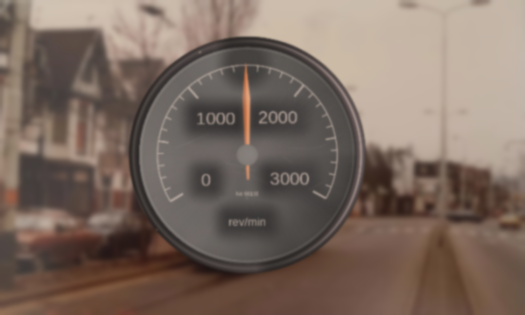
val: 1500 (rpm)
